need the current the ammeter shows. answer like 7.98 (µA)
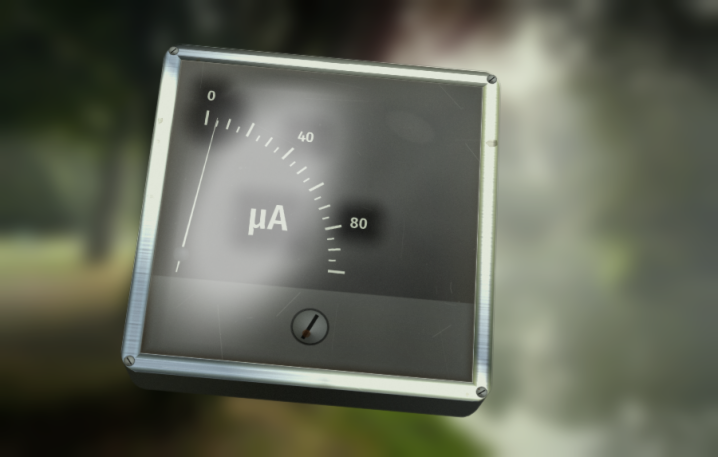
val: 5 (µA)
